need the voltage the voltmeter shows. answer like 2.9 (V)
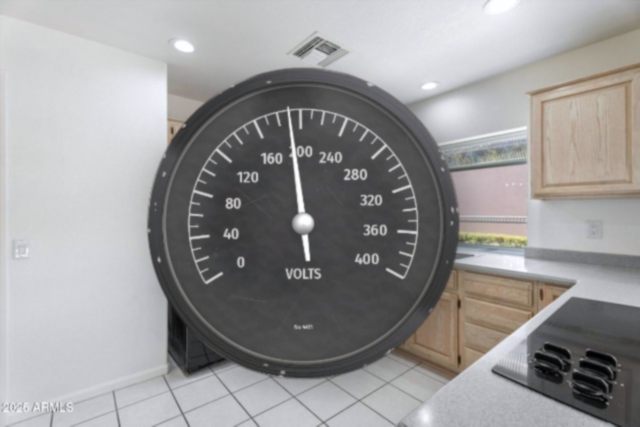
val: 190 (V)
